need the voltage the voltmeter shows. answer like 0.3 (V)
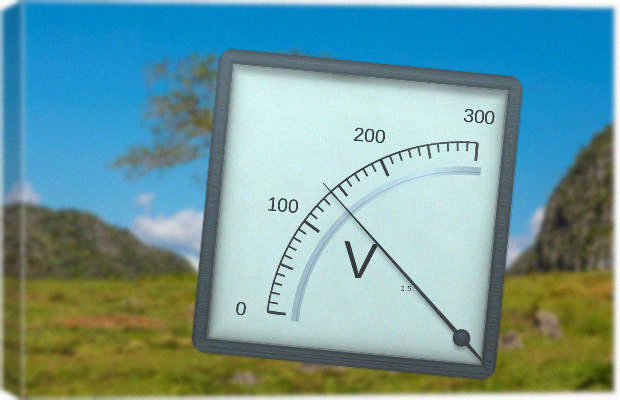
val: 140 (V)
